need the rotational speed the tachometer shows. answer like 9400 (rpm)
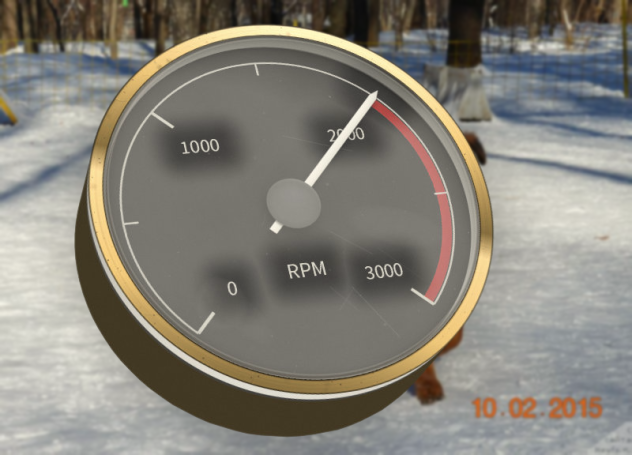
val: 2000 (rpm)
